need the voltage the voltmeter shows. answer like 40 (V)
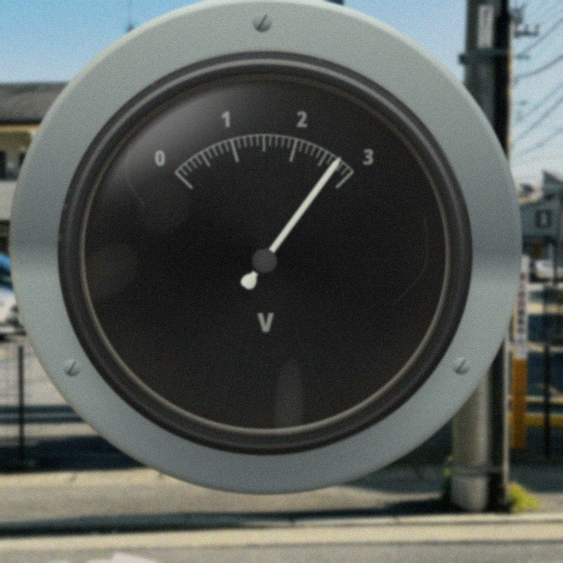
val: 2.7 (V)
